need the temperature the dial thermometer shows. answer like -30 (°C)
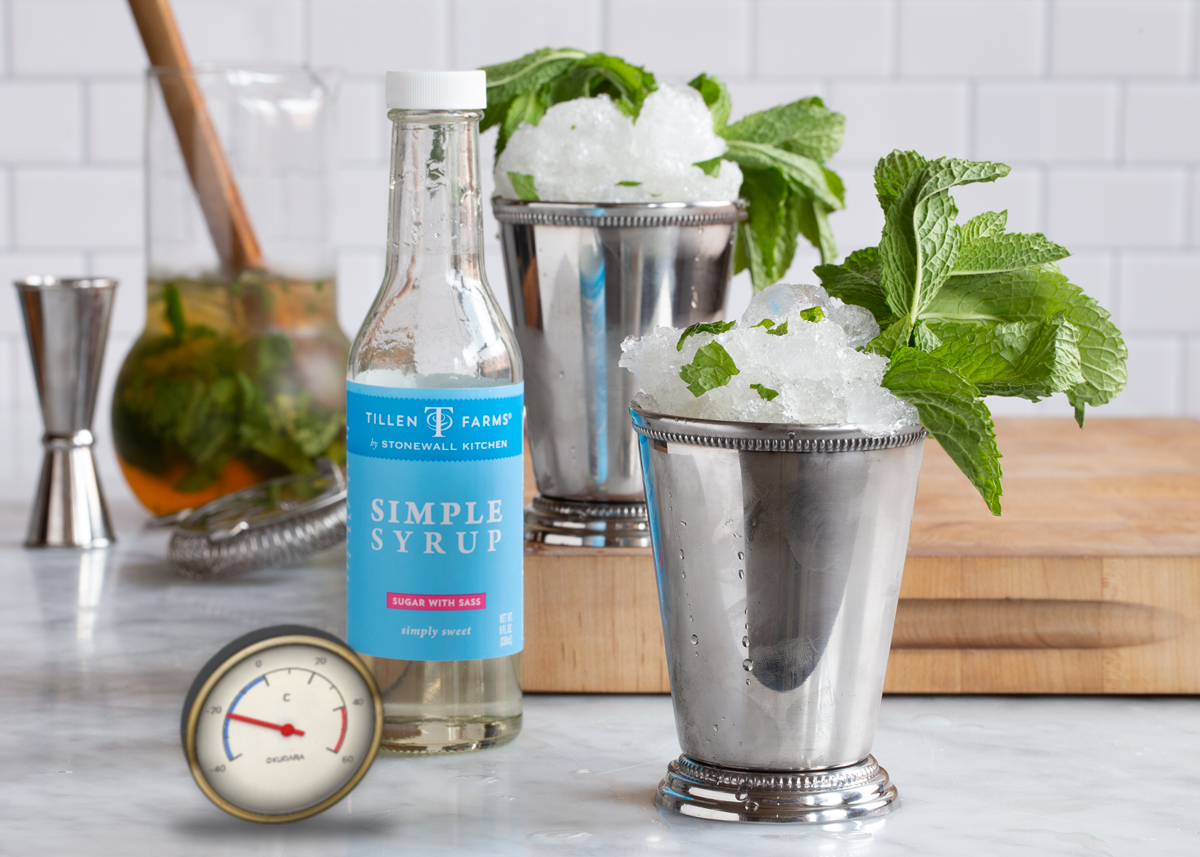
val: -20 (°C)
